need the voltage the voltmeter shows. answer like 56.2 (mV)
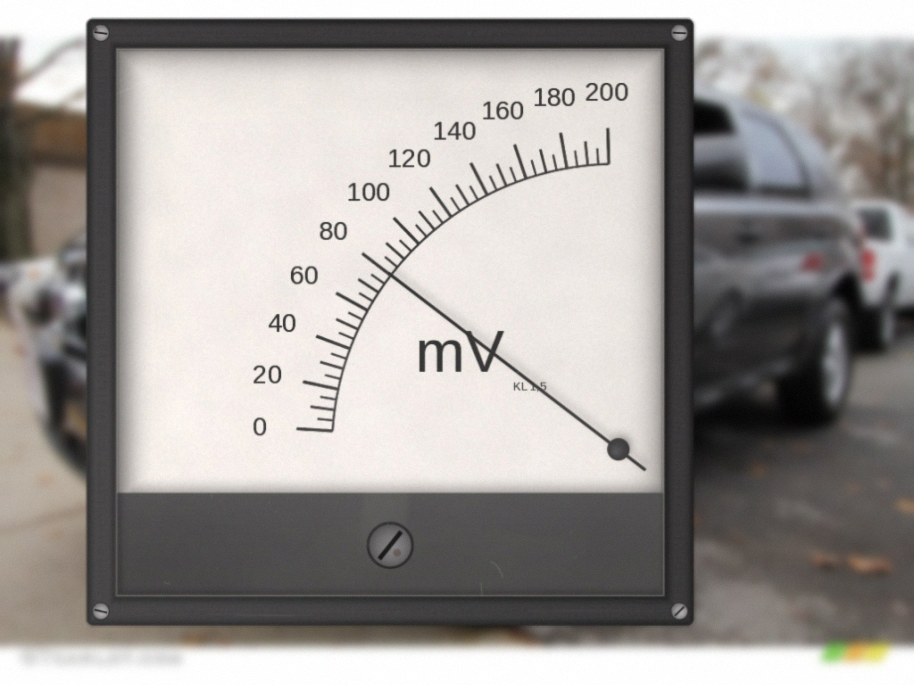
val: 80 (mV)
